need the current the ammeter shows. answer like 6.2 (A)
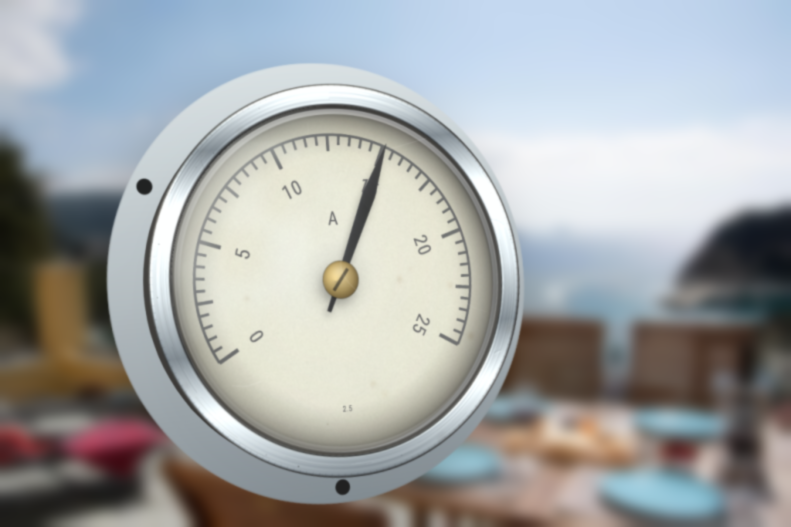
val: 15 (A)
